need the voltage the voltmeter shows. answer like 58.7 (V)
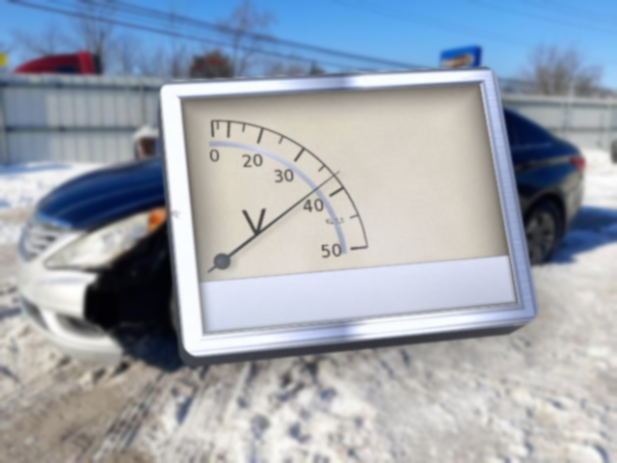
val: 37.5 (V)
